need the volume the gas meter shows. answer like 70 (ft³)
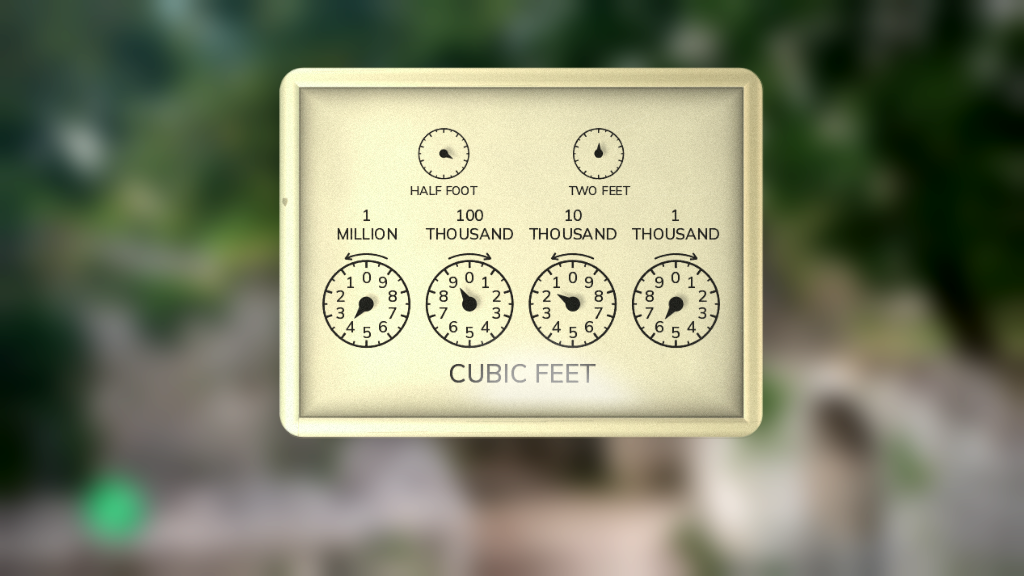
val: 391600 (ft³)
